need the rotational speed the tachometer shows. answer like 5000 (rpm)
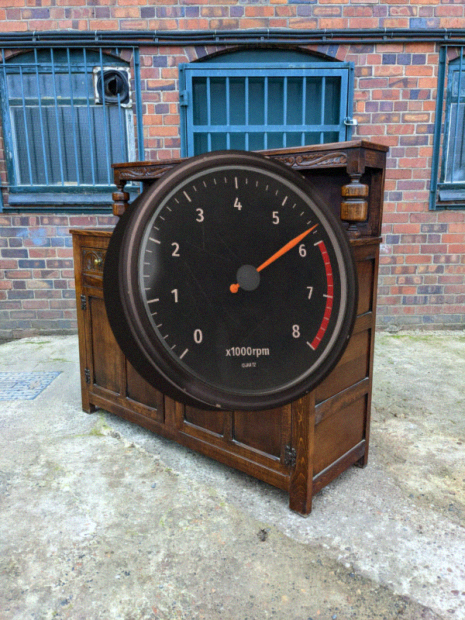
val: 5700 (rpm)
